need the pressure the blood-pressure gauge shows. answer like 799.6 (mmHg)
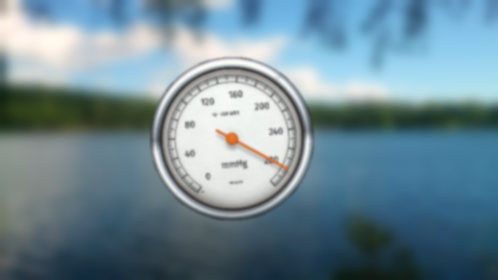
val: 280 (mmHg)
